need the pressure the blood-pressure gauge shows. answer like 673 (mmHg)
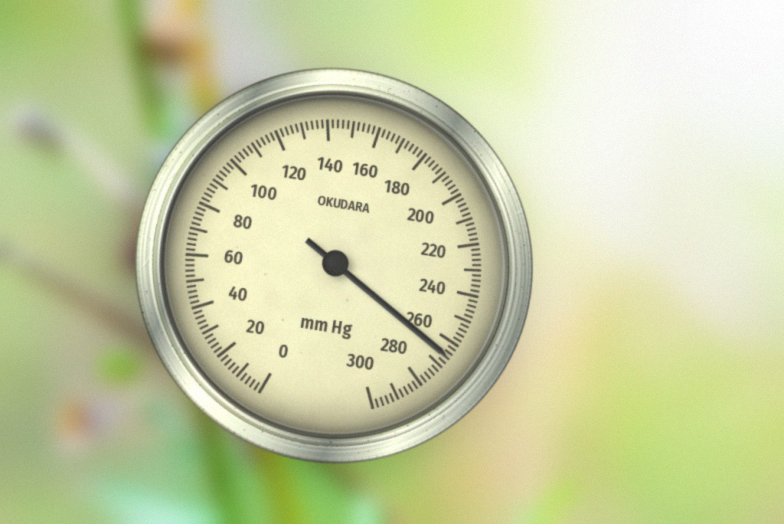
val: 266 (mmHg)
